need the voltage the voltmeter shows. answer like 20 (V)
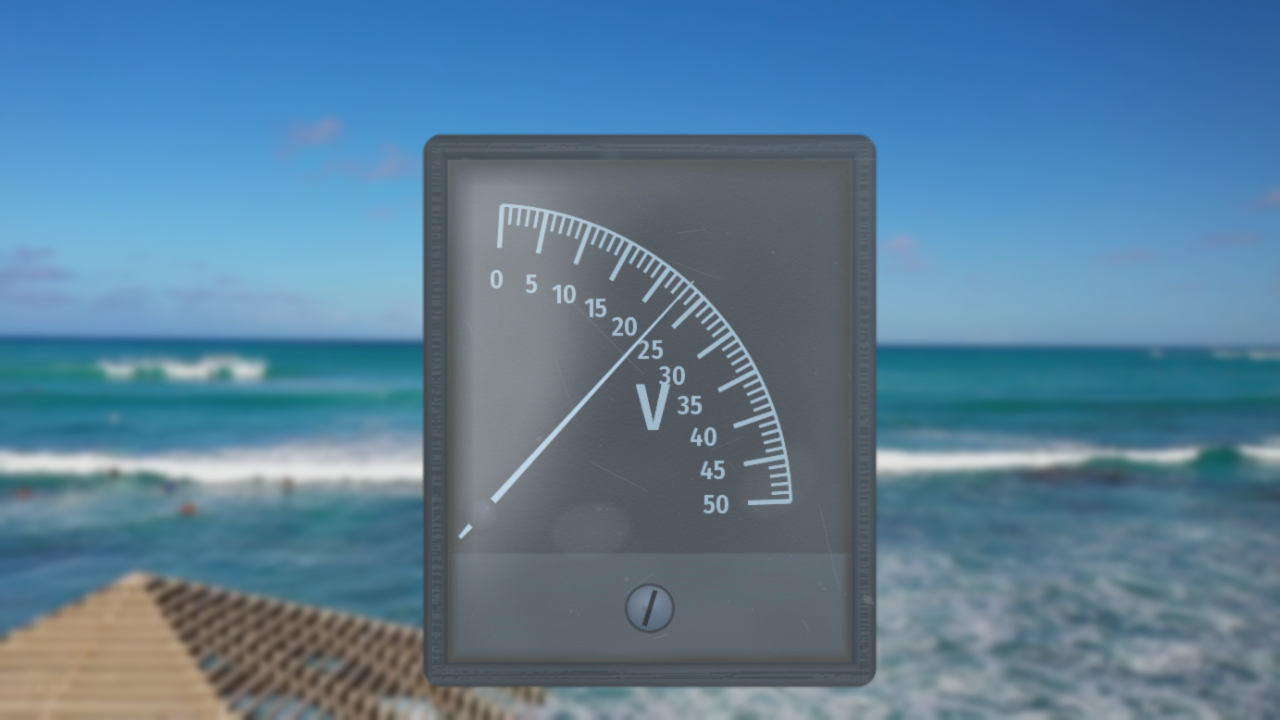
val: 23 (V)
